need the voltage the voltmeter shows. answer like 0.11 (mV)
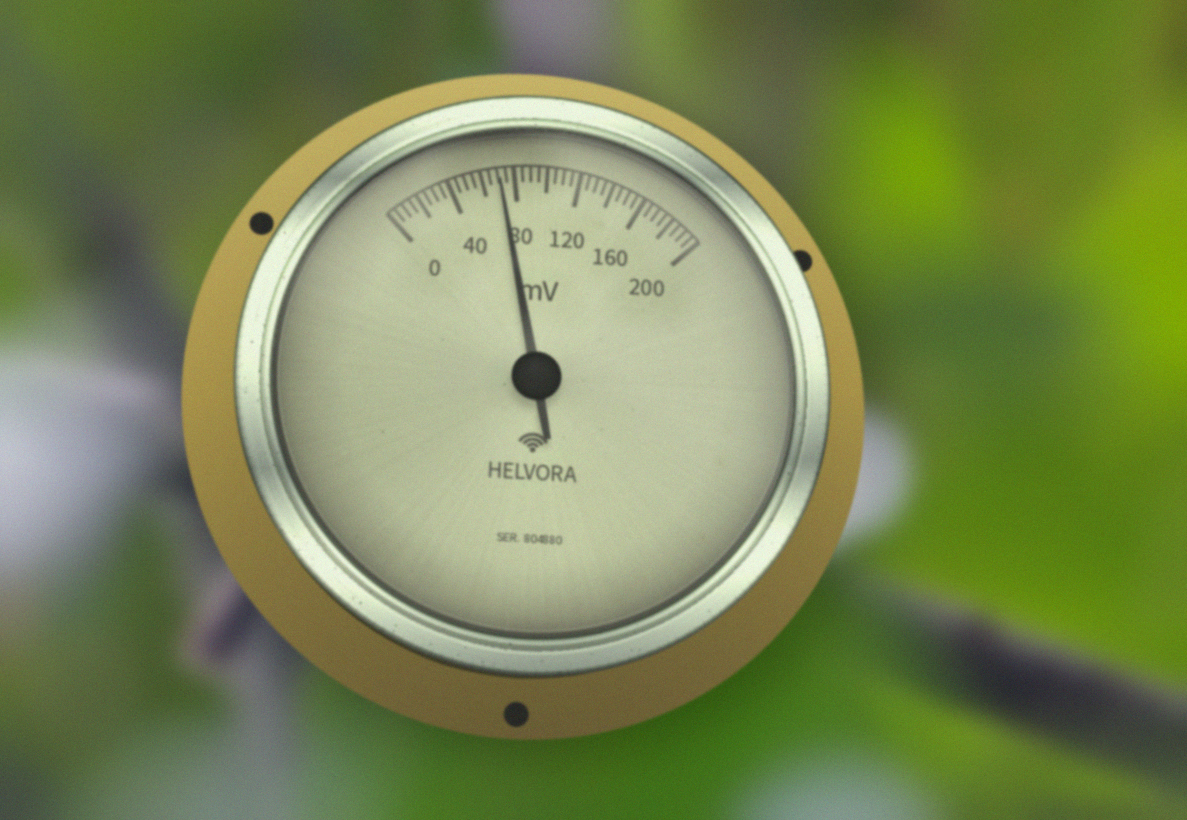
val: 70 (mV)
